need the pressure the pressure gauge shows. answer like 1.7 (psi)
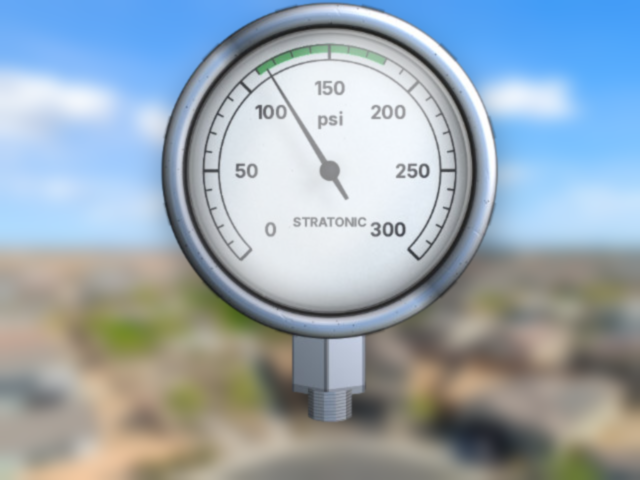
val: 115 (psi)
